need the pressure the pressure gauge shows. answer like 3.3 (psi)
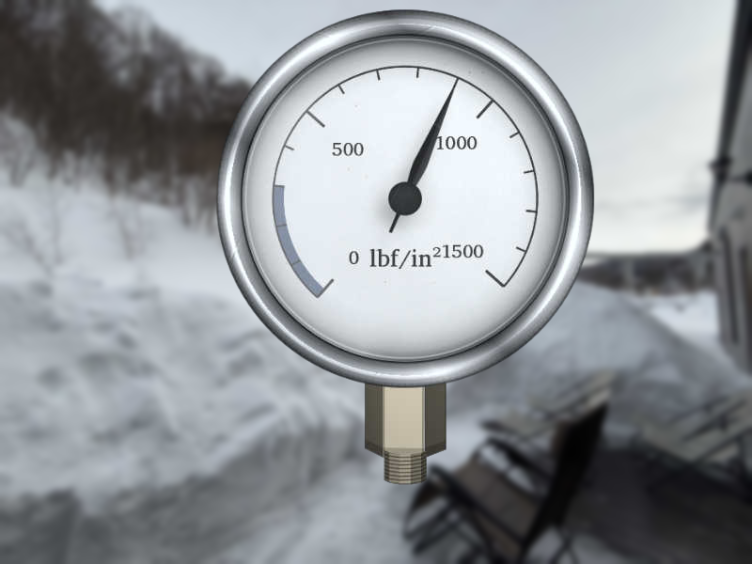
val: 900 (psi)
